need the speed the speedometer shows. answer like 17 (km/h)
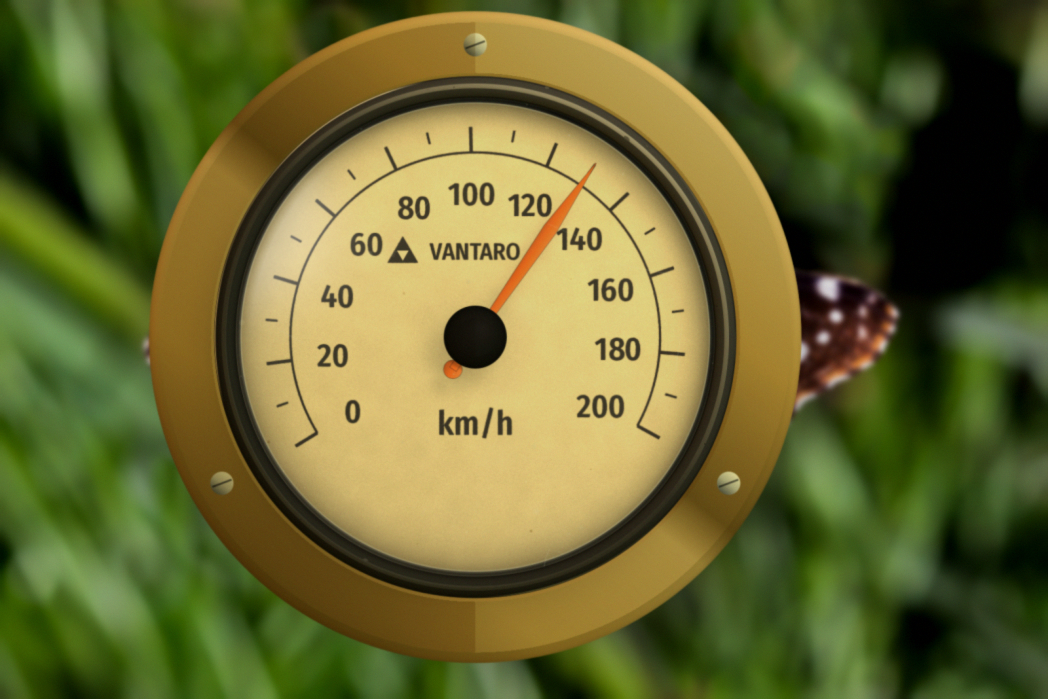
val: 130 (km/h)
